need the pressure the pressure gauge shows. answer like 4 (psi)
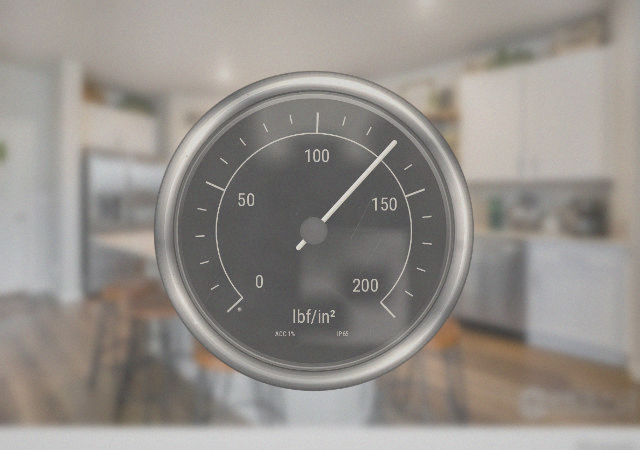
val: 130 (psi)
